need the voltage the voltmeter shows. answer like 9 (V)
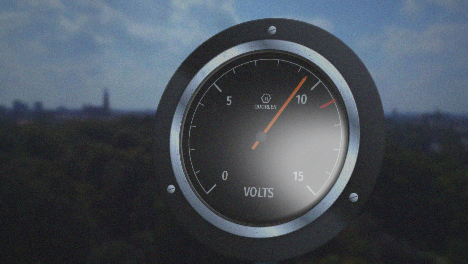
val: 9.5 (V)
